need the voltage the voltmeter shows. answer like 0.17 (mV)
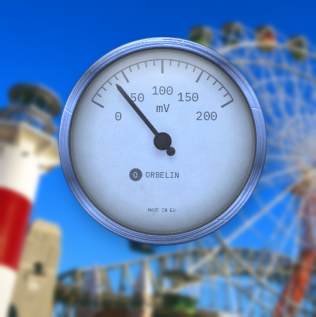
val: 35 (mV)
